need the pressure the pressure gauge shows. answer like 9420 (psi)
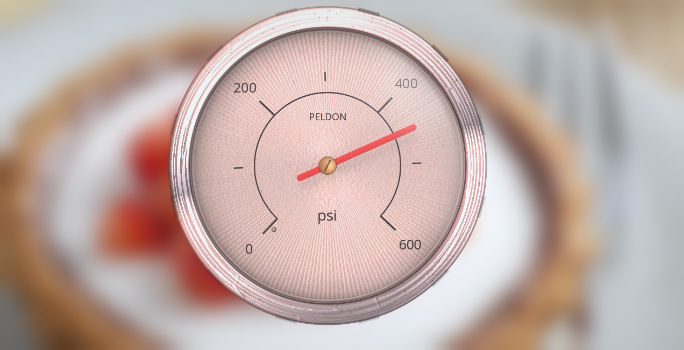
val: 450 (psi)
